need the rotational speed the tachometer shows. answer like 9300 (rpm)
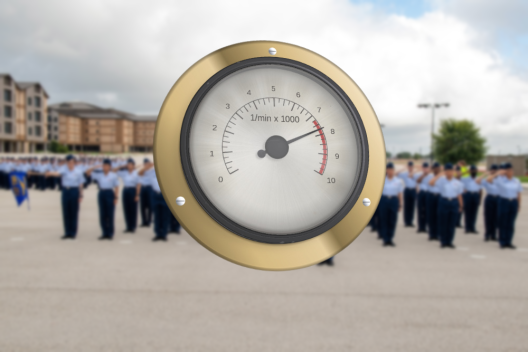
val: 7750 (rpm)
